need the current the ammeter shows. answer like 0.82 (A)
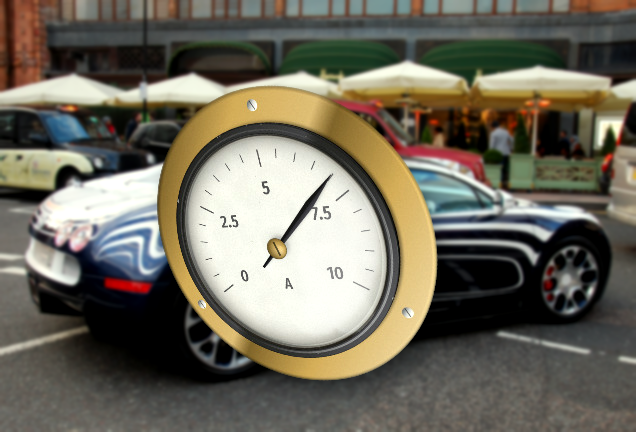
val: 7 (A)
